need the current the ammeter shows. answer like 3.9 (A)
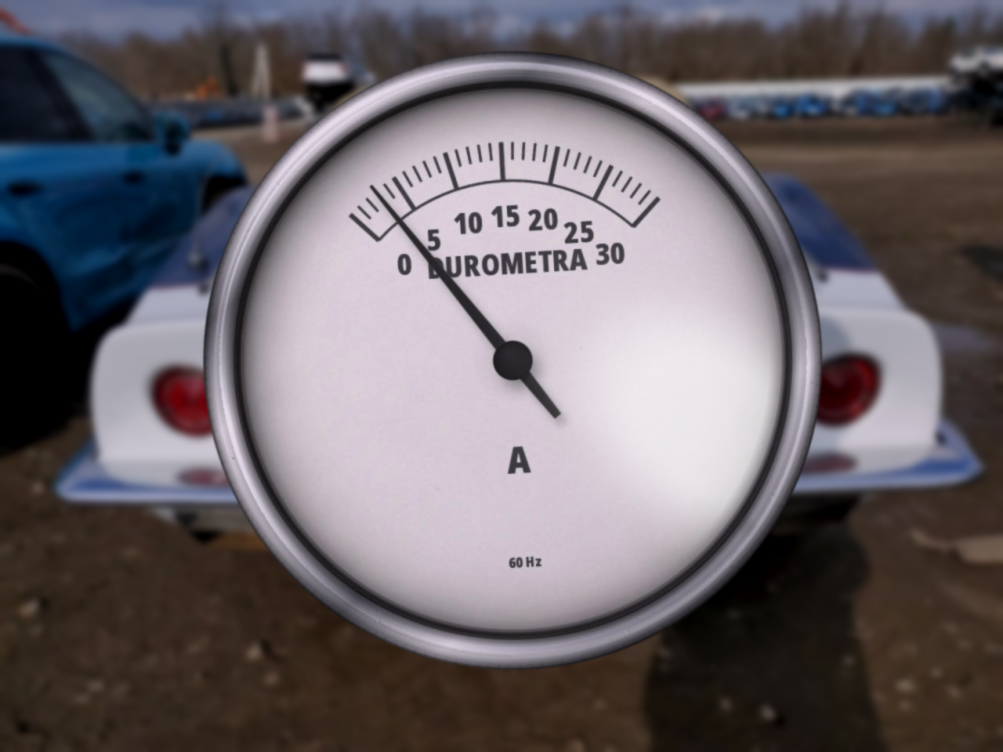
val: 3 (A)
